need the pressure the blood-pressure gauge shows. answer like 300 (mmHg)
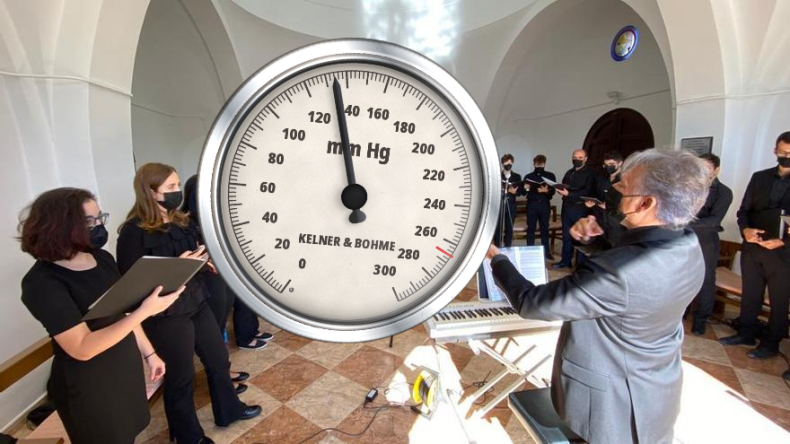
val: 134 (mmHg)
